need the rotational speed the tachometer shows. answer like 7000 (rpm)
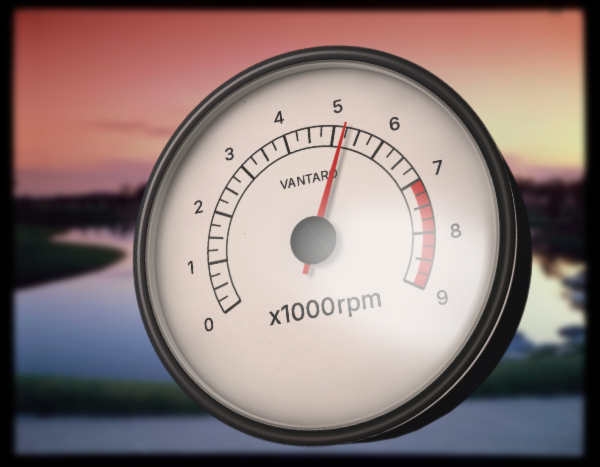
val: 5250 (rpm)
